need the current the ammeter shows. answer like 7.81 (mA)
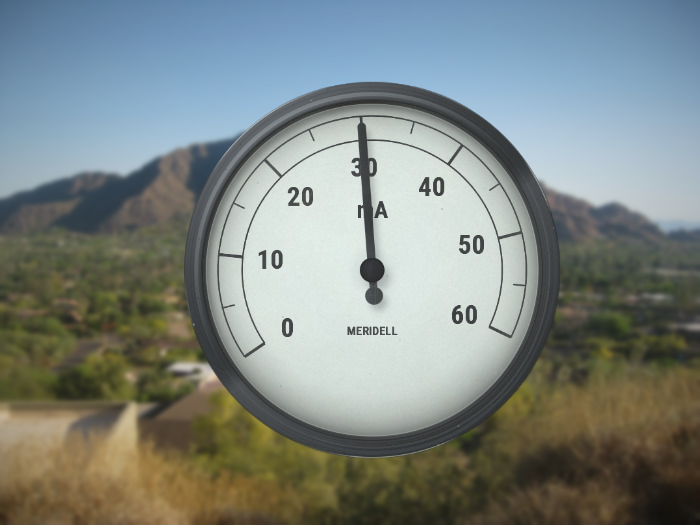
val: 30 (mA)
